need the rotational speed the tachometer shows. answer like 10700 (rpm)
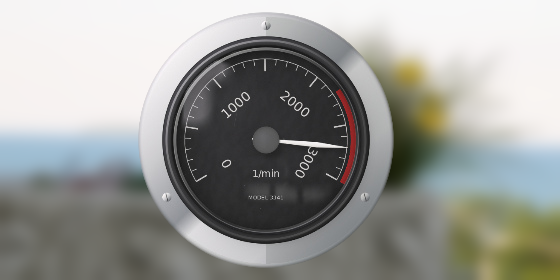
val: 2700 (rpm)
